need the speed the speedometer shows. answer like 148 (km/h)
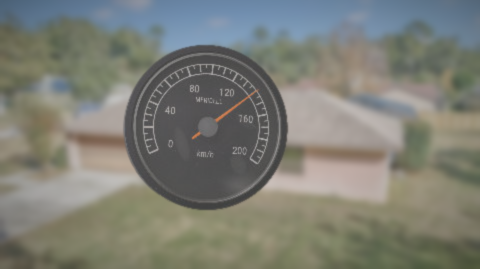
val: 140 (km/h)
